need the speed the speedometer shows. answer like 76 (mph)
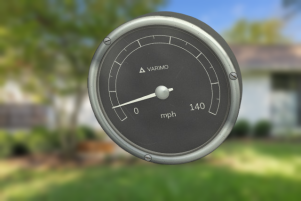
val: 10 (mph)
